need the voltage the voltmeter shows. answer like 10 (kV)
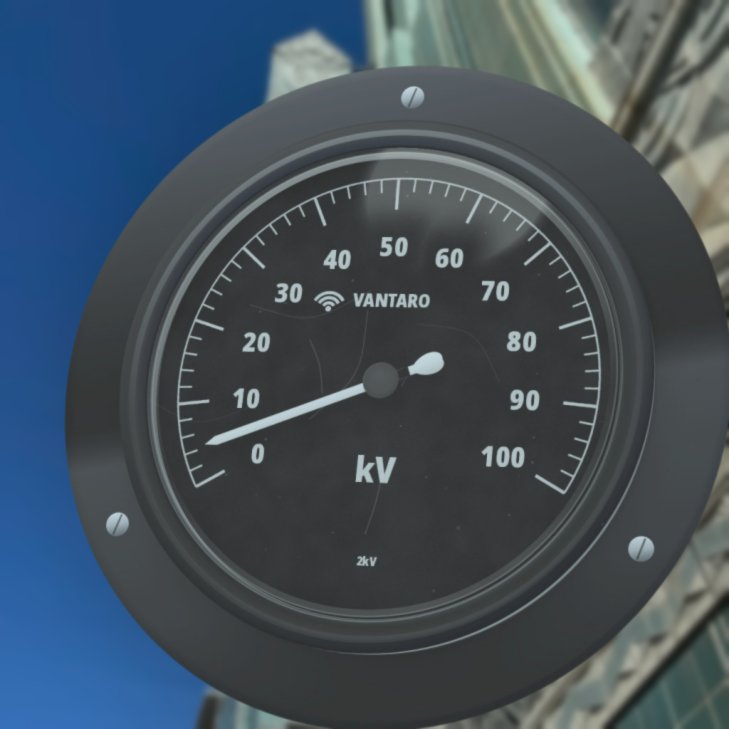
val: 4 (kV)
